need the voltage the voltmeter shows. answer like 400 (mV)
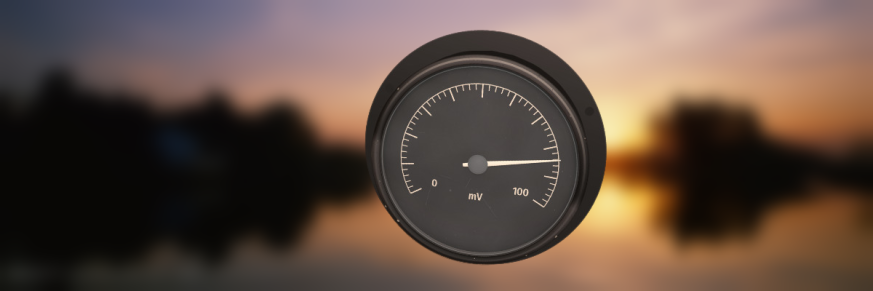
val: 84 (mV)
